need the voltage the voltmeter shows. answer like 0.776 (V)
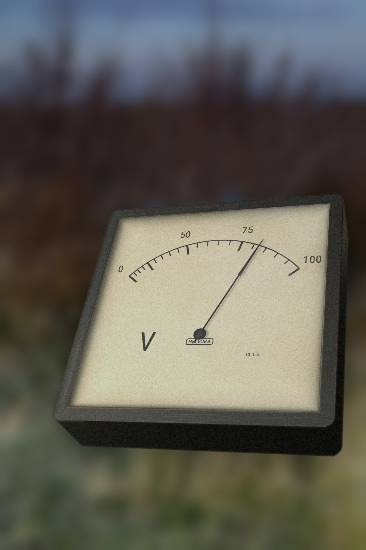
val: 82.5 (V)
